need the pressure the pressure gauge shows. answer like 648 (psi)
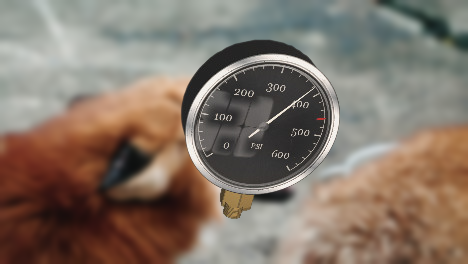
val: 380 (psi)
